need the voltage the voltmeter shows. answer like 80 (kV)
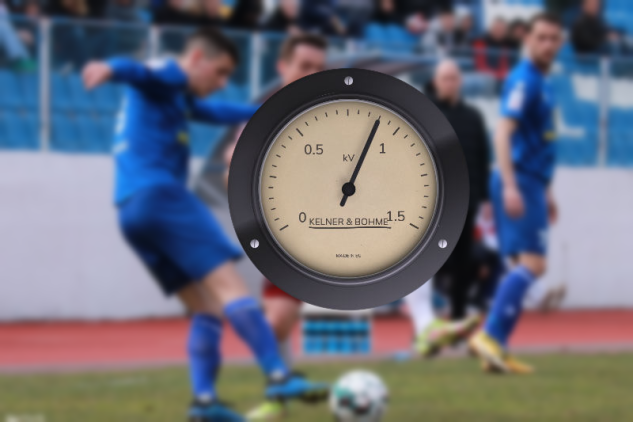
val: 0.9 (kV)
